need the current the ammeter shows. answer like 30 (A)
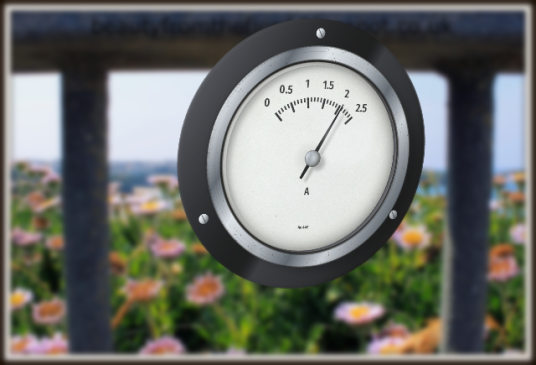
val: 2 (A)
